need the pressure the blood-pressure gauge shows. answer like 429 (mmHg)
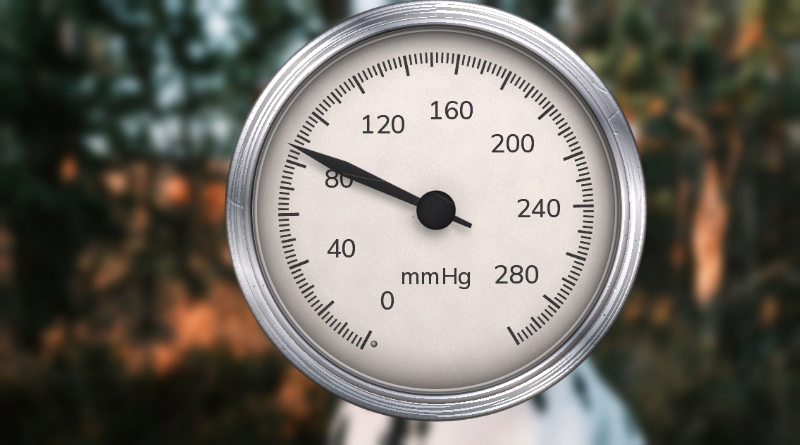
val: 86 (mmHg)
